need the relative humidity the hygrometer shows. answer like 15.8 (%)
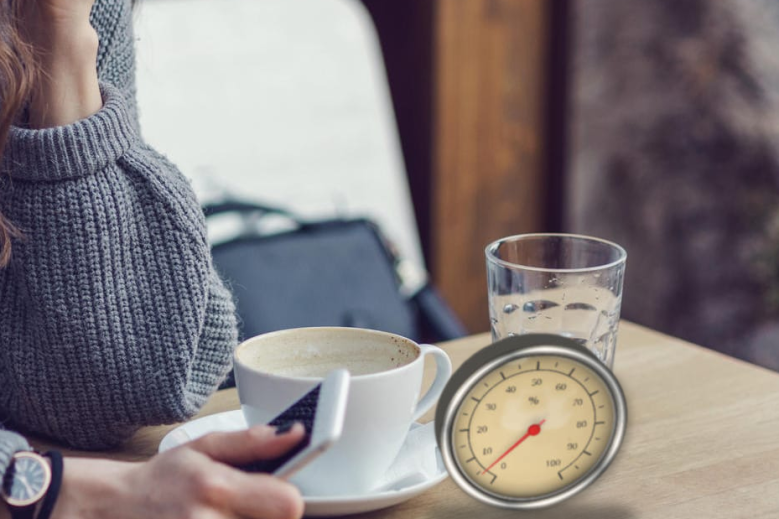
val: 5 (%)
